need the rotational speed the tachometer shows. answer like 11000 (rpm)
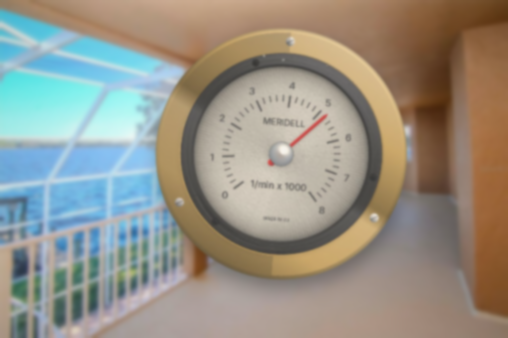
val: 5200 (rpm)
